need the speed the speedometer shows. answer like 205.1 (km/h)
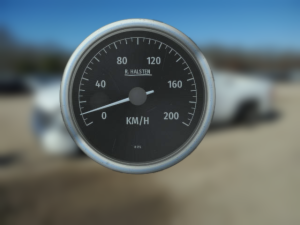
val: 10 (km/h)
